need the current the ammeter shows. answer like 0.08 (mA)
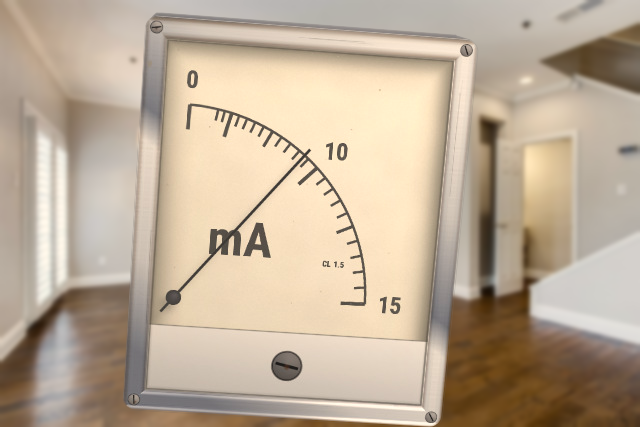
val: 9.25 (mA)
